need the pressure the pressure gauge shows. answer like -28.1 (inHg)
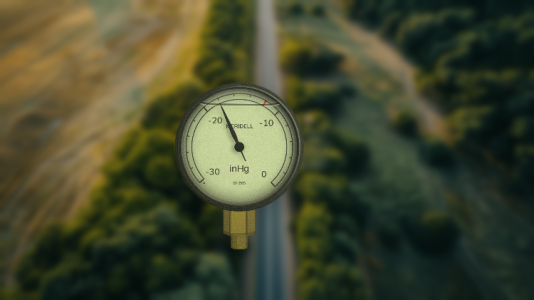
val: -18 (inHg)
